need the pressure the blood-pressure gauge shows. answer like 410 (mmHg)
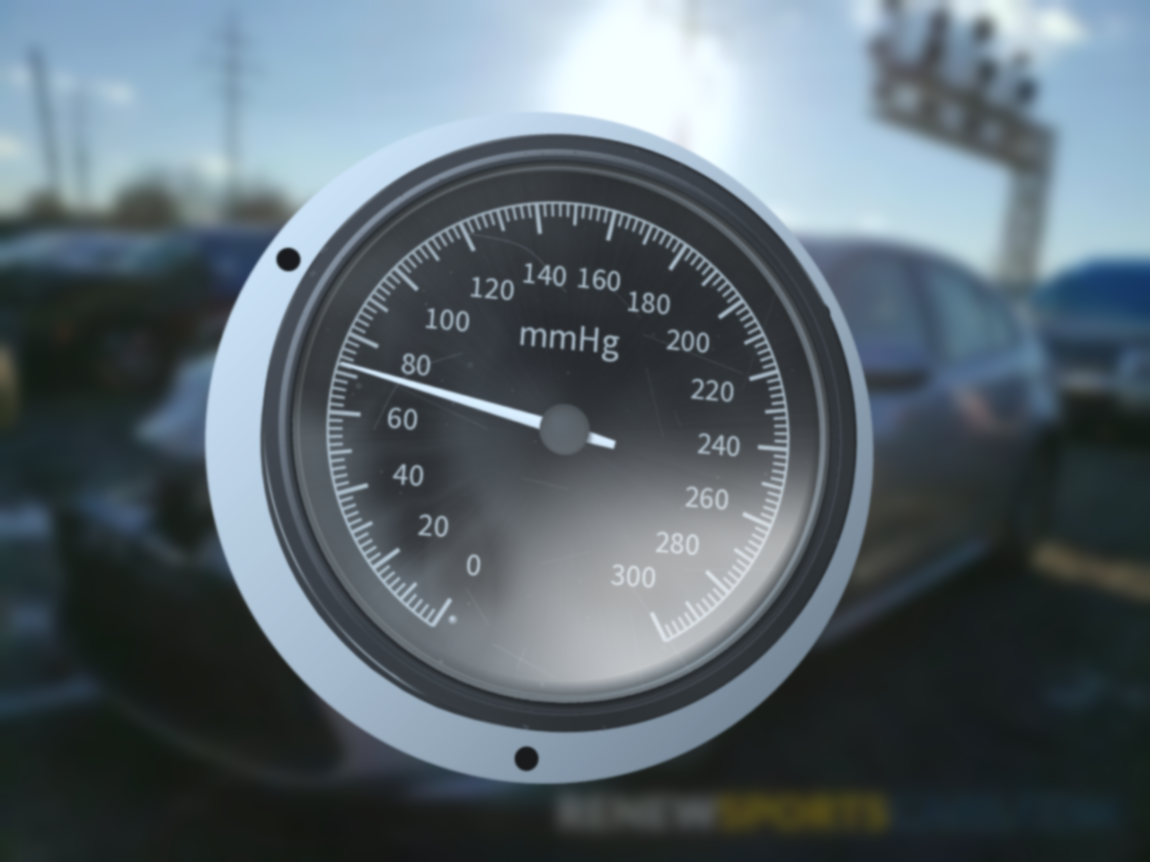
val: 72 (mmHg)
